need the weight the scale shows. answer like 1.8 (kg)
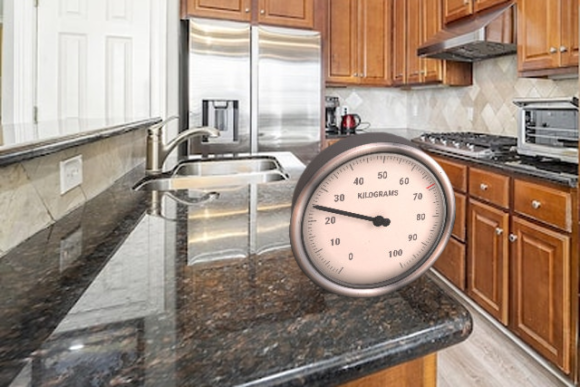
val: 25 (kg)
